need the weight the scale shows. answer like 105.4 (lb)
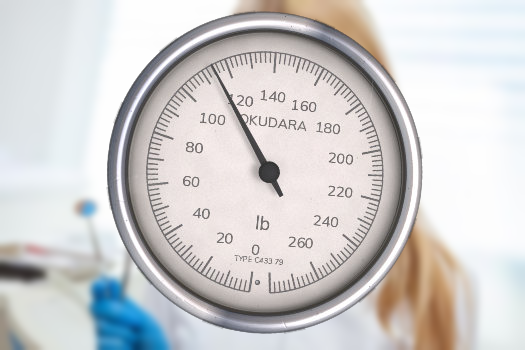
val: 114 (lb)
